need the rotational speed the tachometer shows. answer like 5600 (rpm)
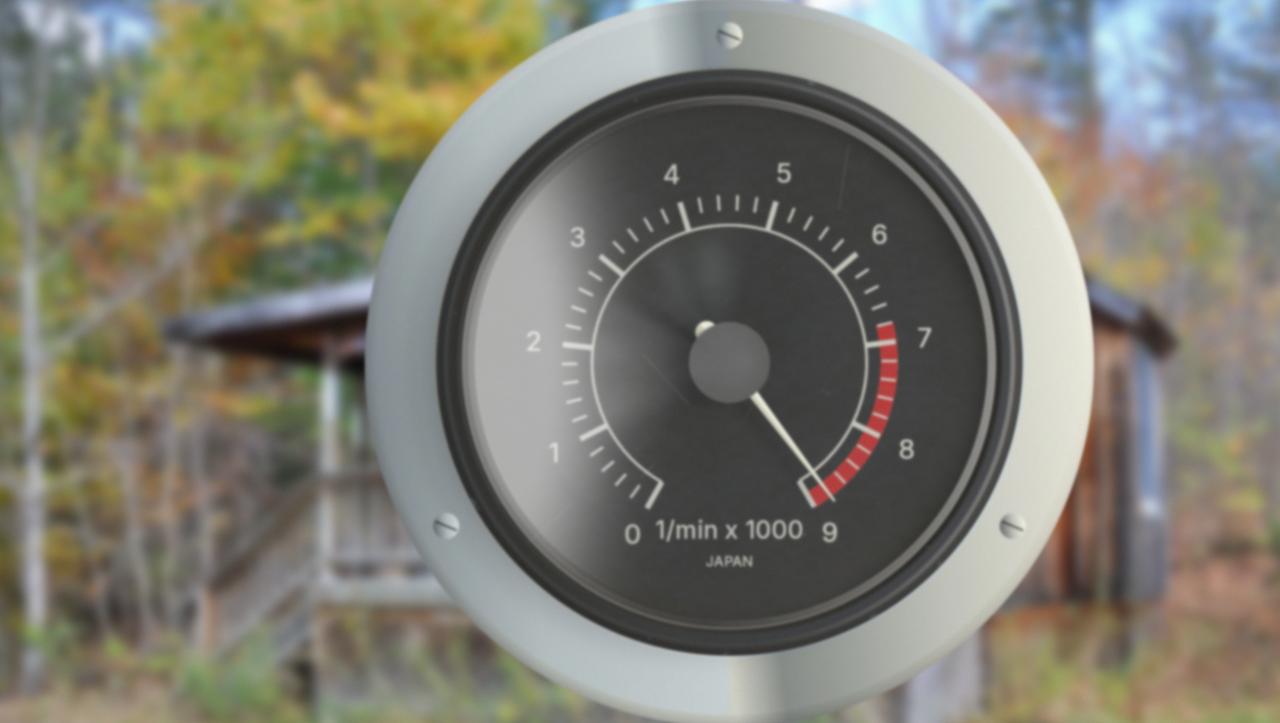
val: 8800 (rpm)
